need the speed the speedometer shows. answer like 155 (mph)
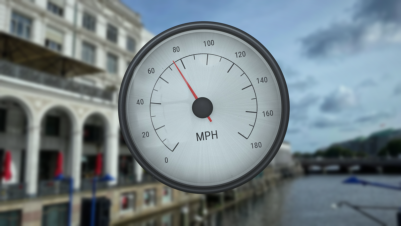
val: 75 (mph)
